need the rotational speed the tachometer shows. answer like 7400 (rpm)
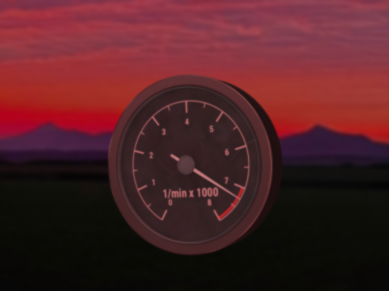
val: 7250 (rpm)
